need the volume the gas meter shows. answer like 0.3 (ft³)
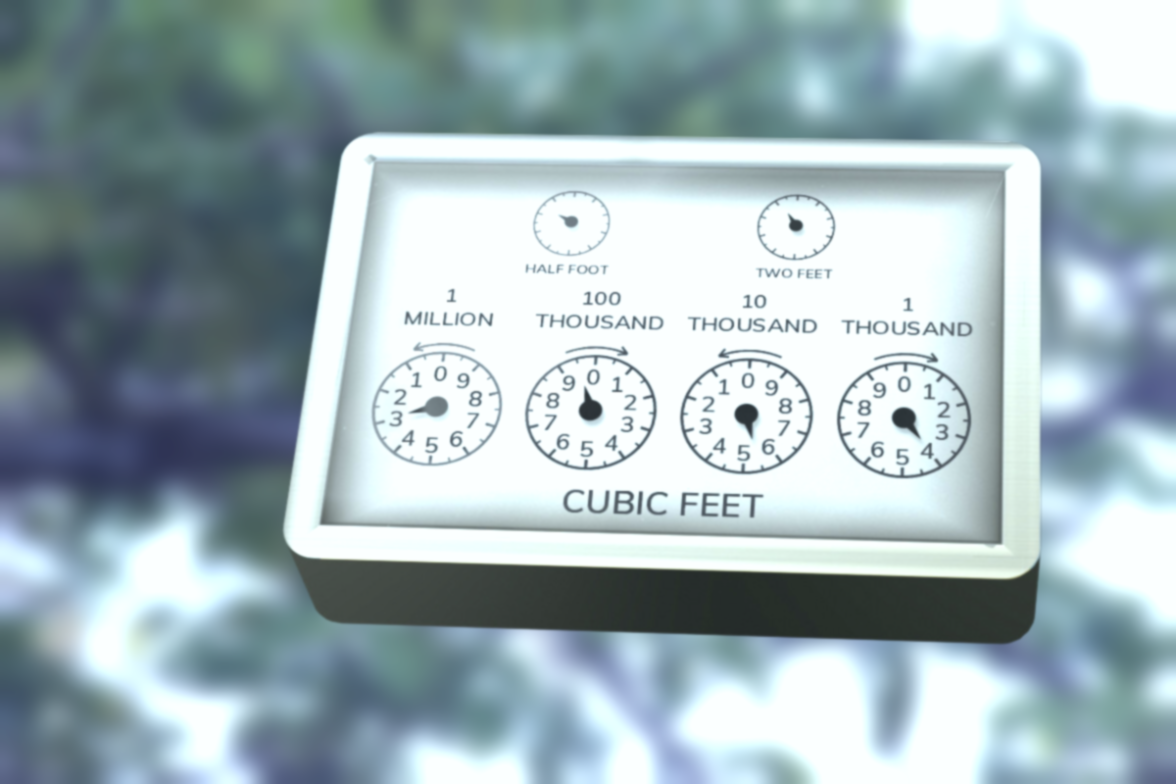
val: 295400 (ft³)
